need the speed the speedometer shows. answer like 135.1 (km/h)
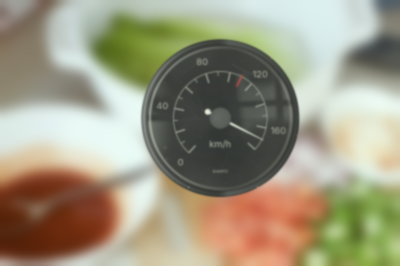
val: 170 (km/h)
